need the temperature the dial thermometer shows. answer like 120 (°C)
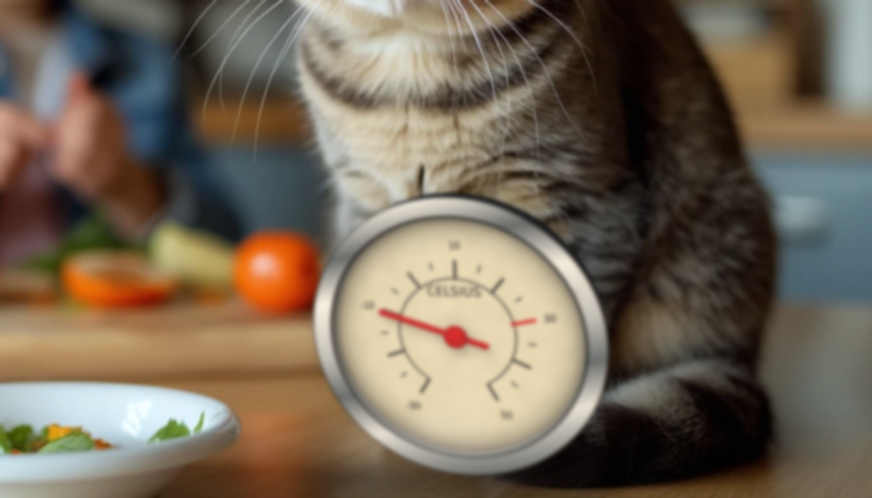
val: -10 (°C)
